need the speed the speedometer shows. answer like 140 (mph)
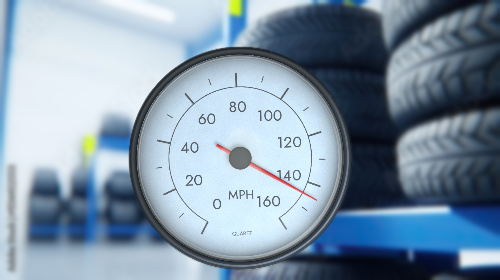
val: 145 (mph)
